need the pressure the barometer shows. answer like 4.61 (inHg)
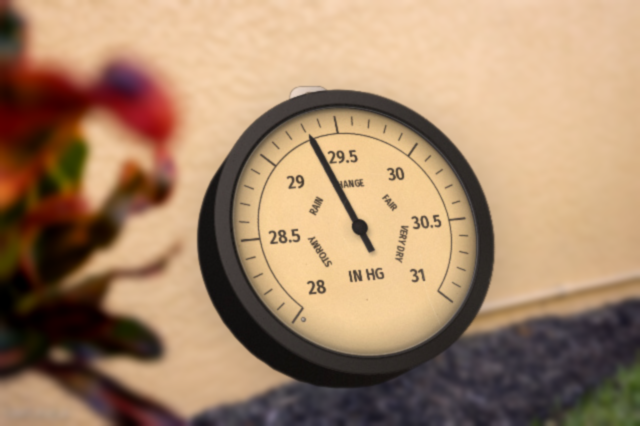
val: 29.3 (inHg)
